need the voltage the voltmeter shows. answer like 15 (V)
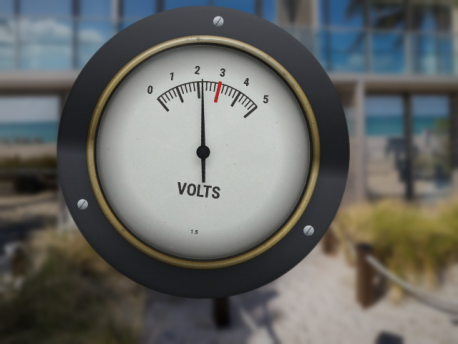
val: 2.2 (V)
